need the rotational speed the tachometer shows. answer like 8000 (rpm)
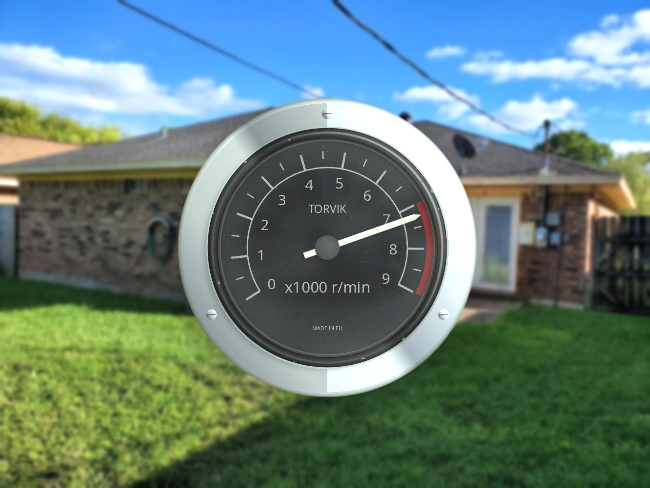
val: 7250 (rpm)
